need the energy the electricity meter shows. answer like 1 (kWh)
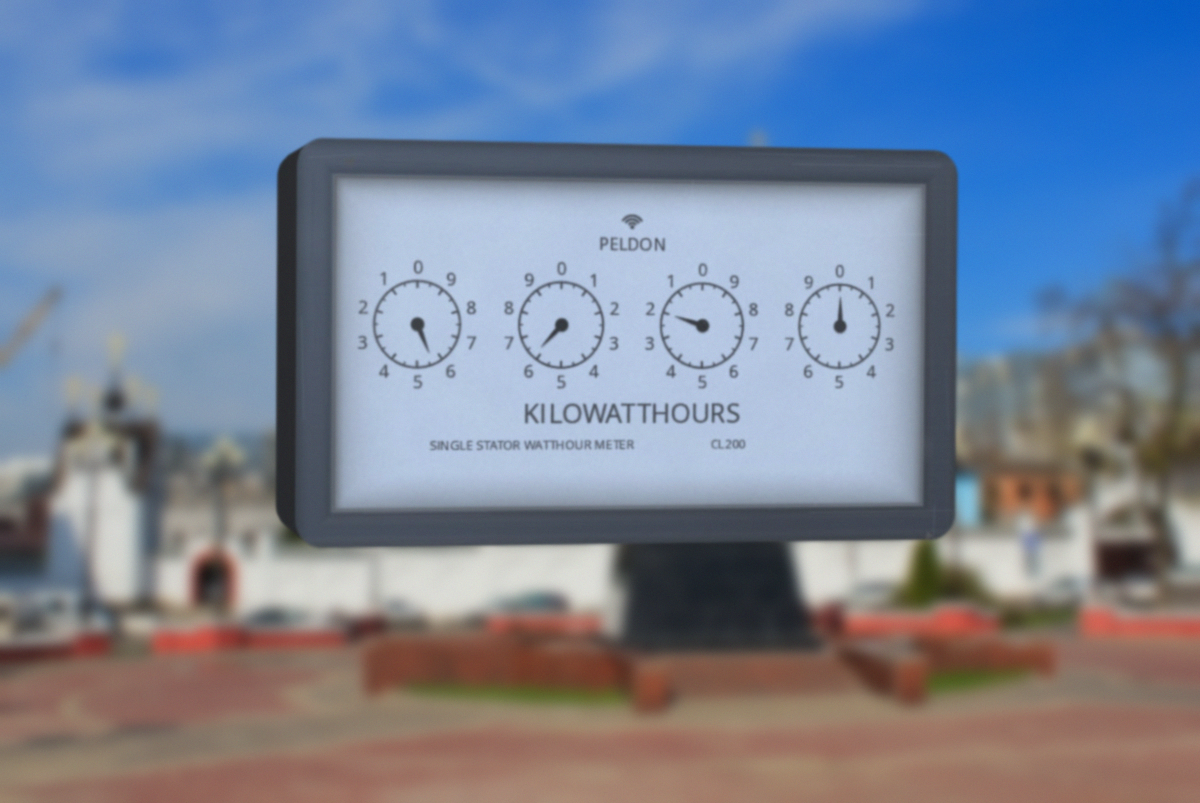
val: 5620 (kWh)
